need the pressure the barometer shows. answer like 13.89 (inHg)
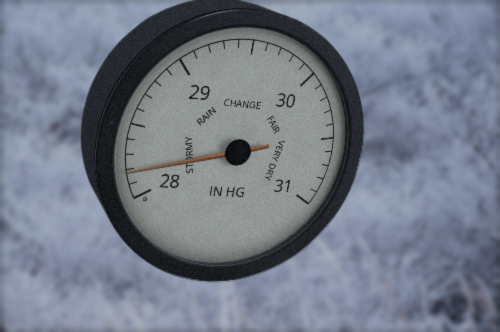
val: 28.2 (inHg)
